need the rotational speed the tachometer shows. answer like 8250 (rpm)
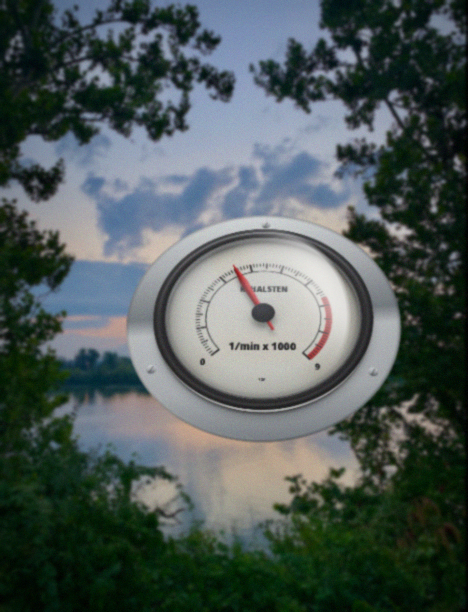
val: 3500 (rpm)
